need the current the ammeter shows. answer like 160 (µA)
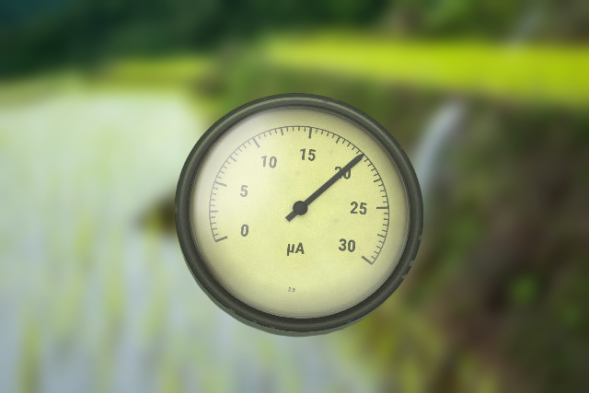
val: 20 (µA)
